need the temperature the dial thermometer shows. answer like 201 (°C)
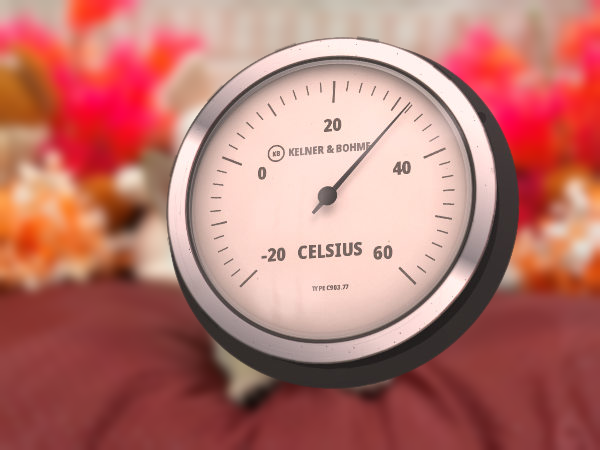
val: 32 (°C)
